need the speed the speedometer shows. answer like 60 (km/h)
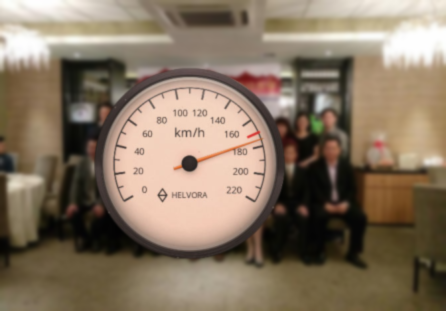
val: 175 (km/h)
